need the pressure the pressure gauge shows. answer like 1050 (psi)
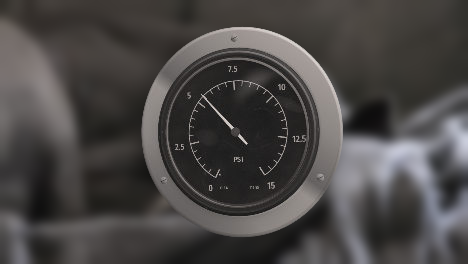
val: 5.5 (psi)
